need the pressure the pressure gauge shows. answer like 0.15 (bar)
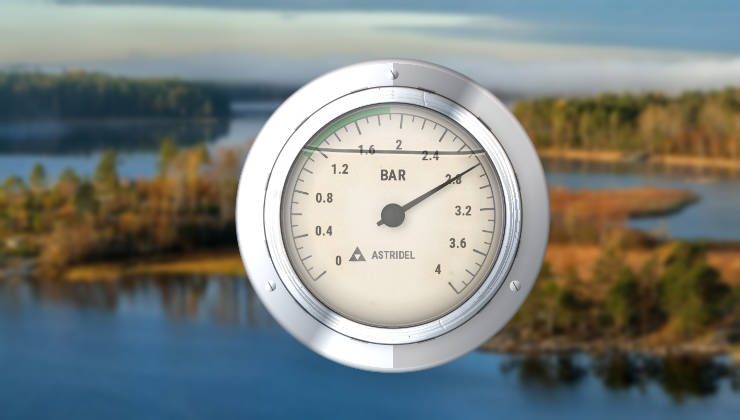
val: 2.8 (bar)
